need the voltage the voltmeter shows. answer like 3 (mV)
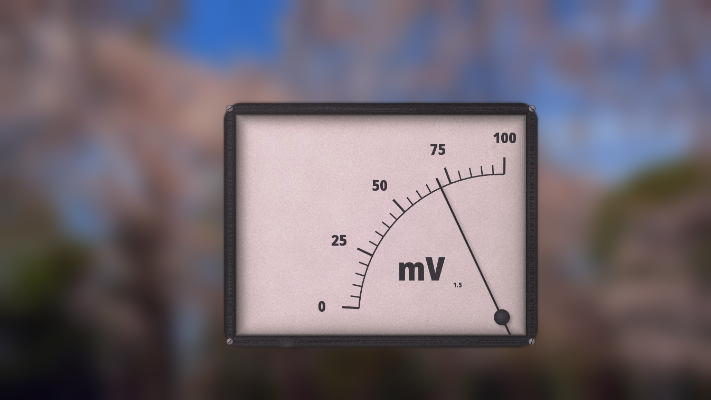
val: 70 (mV)
